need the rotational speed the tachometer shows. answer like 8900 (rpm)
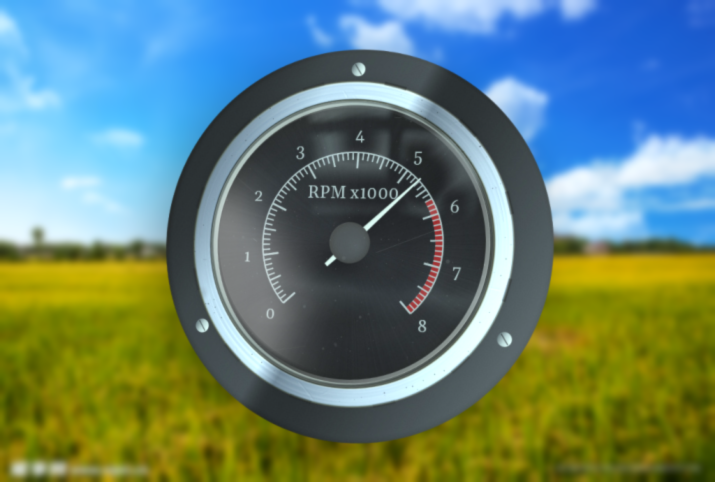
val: 5300 (rpm)
